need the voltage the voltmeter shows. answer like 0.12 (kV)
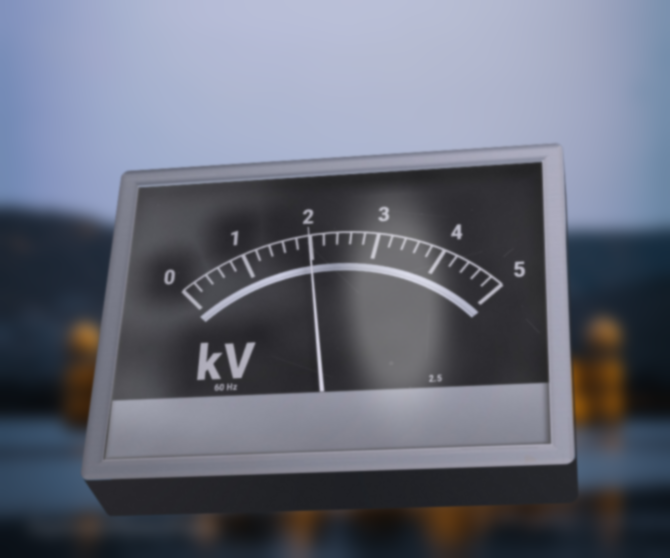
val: 2 (kV)
